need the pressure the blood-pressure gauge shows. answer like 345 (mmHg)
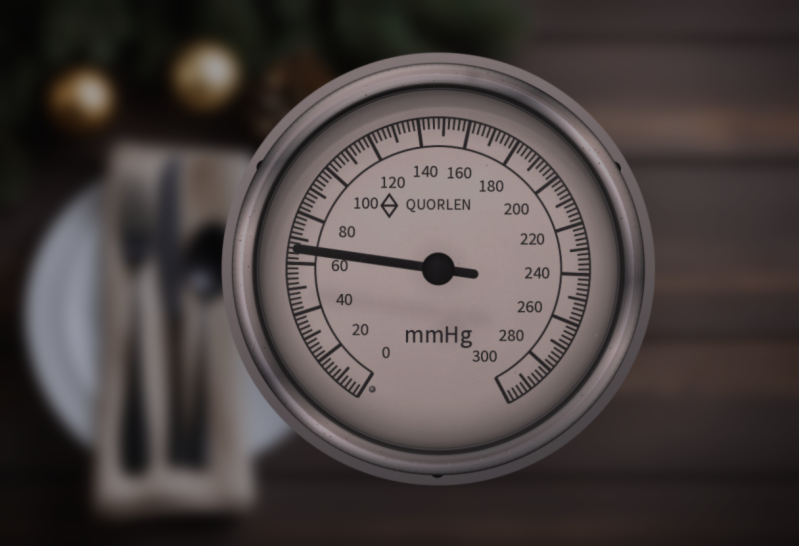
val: 66 (mmHg)
